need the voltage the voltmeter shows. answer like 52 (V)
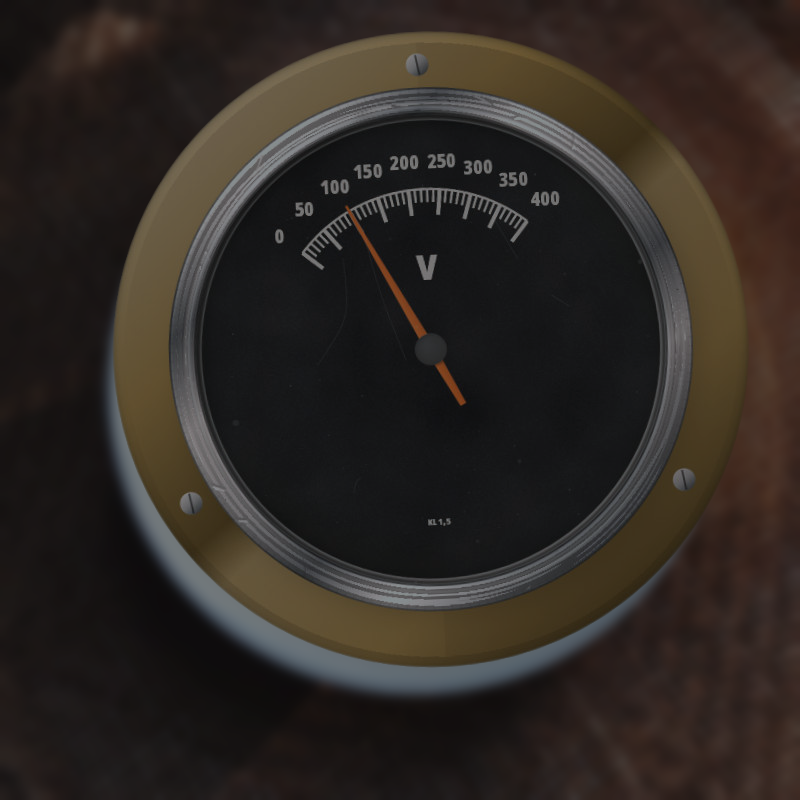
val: 100 (V)
